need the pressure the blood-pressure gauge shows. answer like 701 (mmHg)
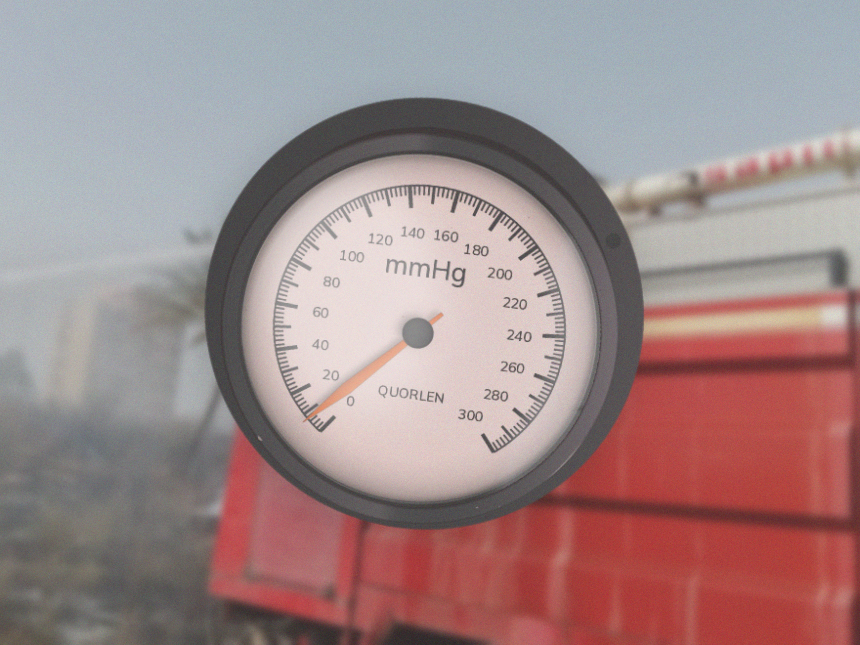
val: 8 (mmHg)
